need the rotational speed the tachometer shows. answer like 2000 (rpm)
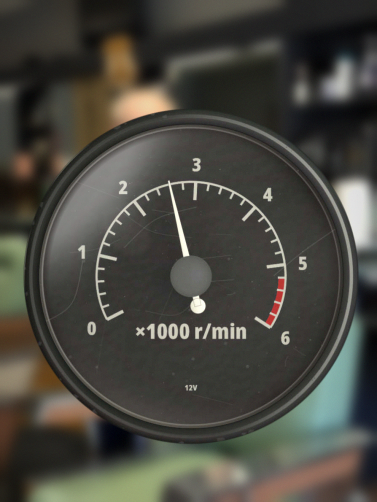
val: 2600 (rpm)
